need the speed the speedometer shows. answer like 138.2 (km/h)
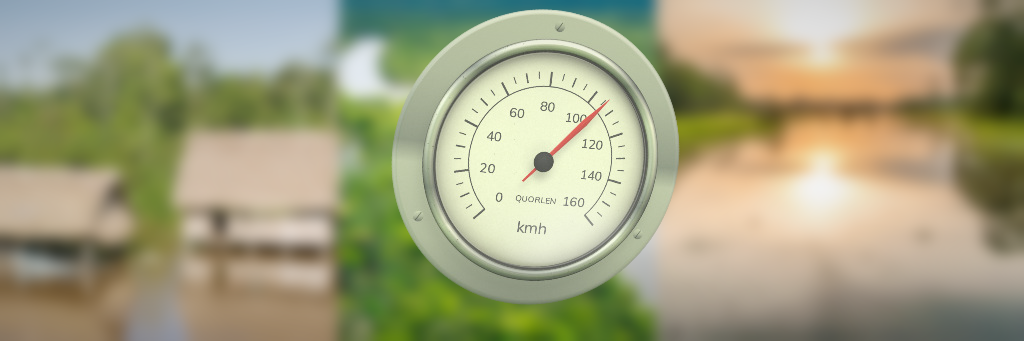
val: 105 (km/h)
